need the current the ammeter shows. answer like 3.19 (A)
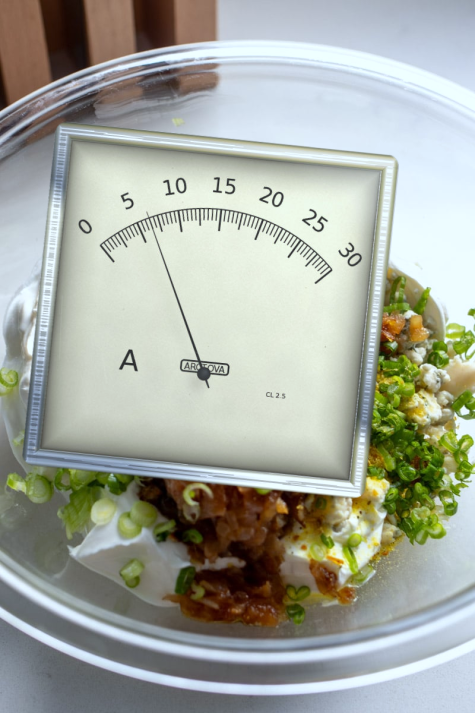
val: 6.5 (A)
